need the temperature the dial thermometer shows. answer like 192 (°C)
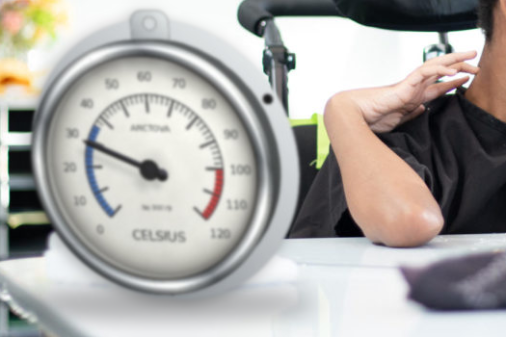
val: 30 (°C)
